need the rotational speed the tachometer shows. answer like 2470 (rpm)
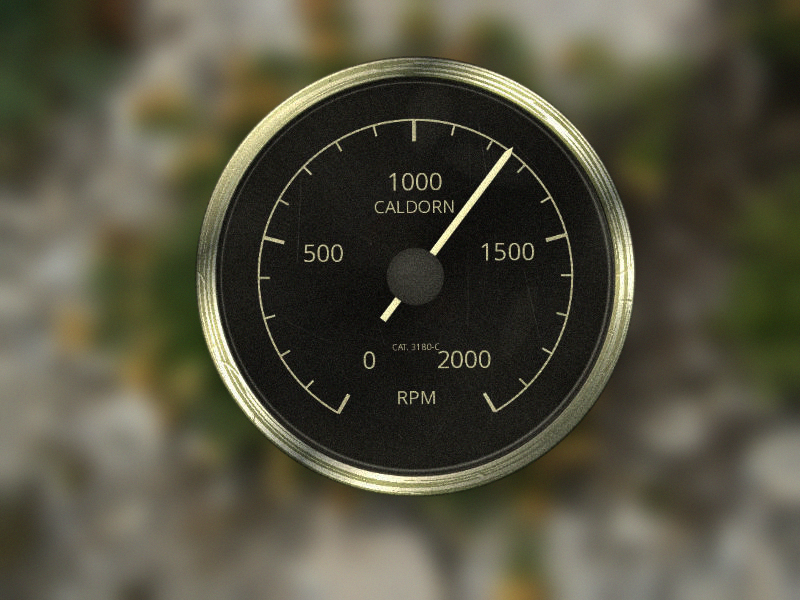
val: 1250 (rpm)
